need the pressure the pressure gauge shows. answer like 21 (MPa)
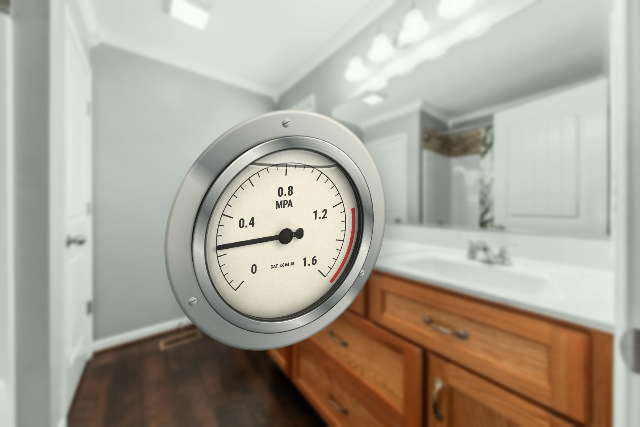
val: 0.25 (MPa)
